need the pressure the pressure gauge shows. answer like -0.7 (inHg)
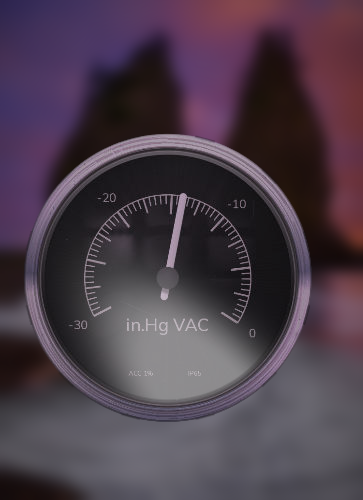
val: -14 (inHg)
